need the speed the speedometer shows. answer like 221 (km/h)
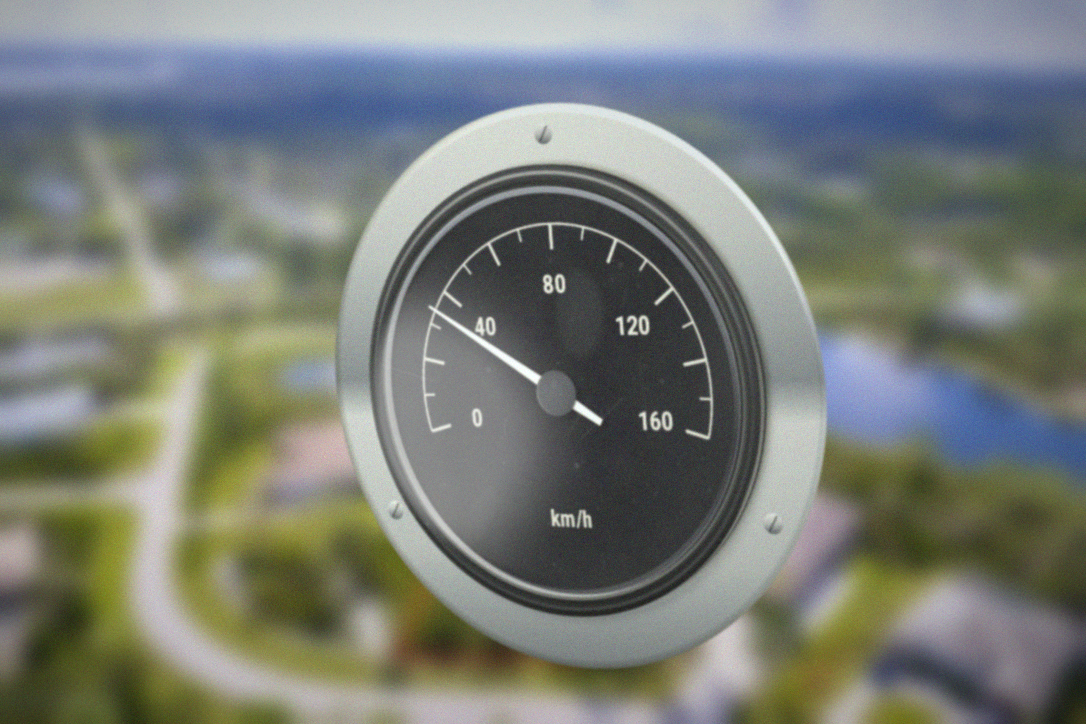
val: 35 (km/h)
